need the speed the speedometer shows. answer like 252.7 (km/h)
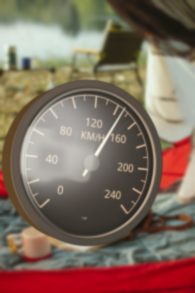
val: 145 (km/h)
